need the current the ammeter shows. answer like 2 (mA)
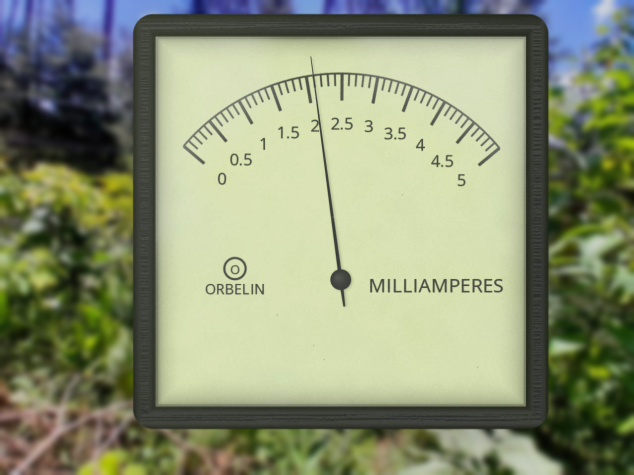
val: 2.1 (mA)
